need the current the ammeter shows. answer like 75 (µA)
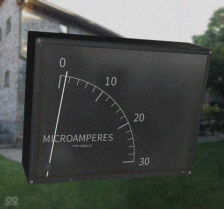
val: 1 (µA)
